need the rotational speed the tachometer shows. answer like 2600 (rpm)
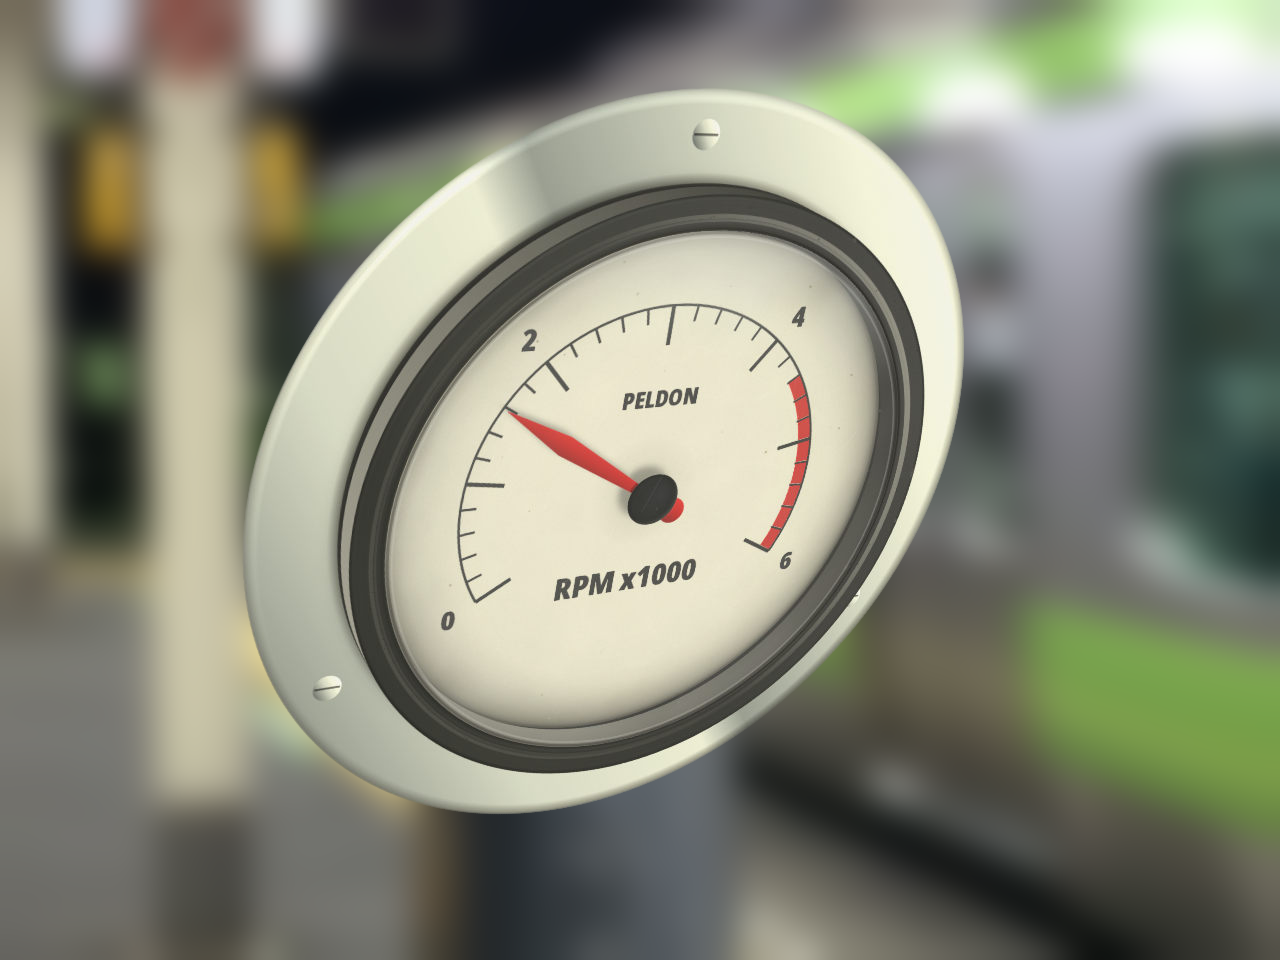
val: 1600 (rpm)
